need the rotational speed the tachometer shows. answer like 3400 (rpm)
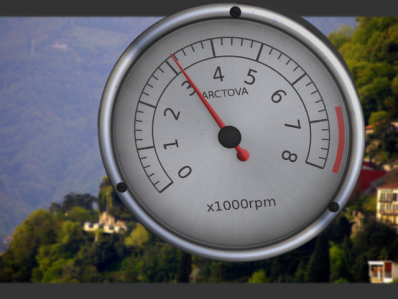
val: 3200 (rpm)
